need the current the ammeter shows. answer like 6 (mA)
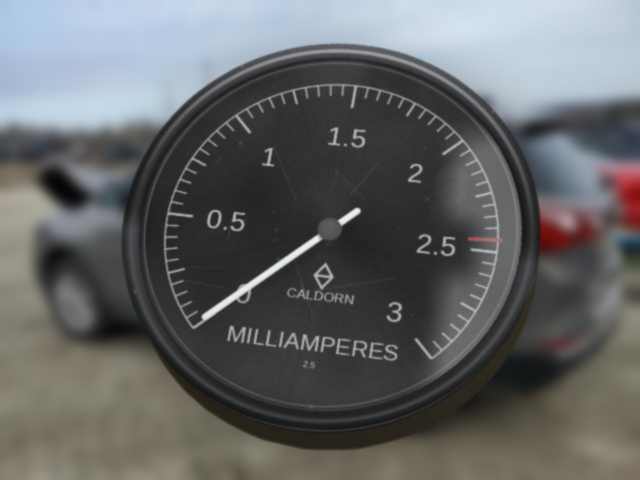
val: 0 (mA)
